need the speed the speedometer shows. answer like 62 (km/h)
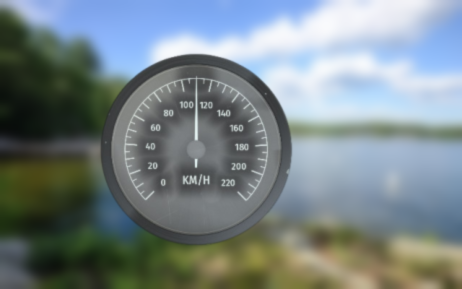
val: 110 (km/h)
